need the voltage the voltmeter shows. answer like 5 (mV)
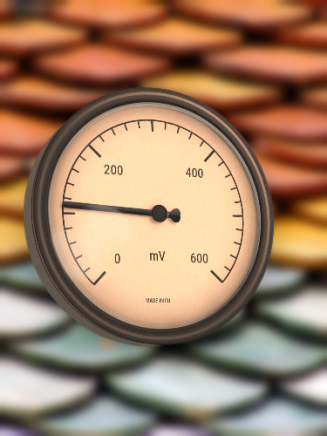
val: 110 (mV)
